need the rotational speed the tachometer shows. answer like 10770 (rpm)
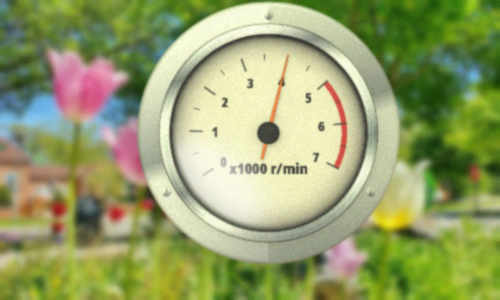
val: 4000 (rpm)
